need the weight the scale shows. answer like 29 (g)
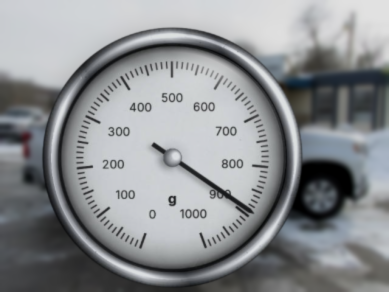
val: 890 (g)
